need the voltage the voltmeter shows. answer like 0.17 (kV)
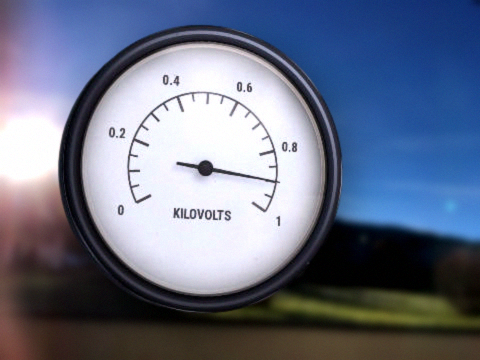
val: 0.9 (kV)
